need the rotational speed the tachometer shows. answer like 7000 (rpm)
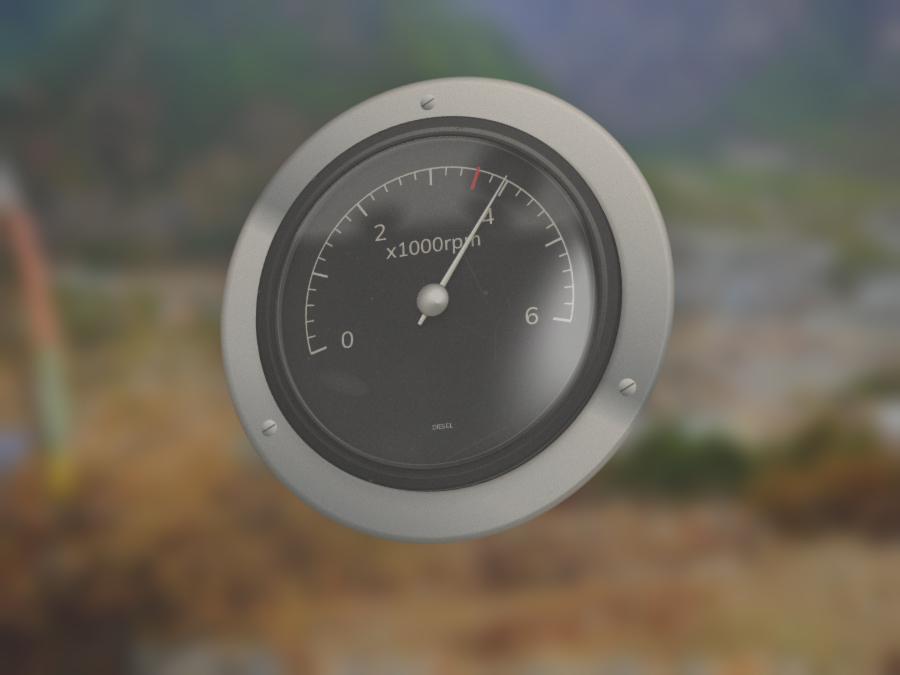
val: 4000 (rpm)
